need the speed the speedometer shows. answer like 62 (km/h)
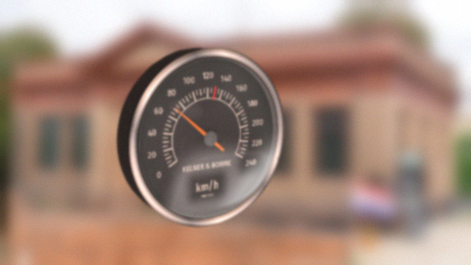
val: 70 (km/h)
